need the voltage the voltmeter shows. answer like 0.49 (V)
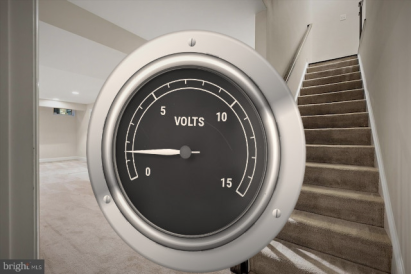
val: 1.5 (V)
